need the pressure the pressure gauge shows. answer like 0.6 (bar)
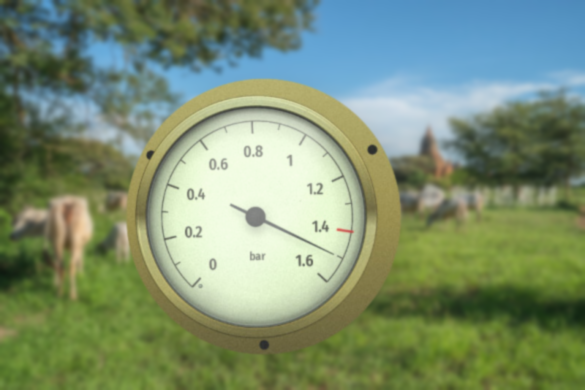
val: 1.5 (bar)
